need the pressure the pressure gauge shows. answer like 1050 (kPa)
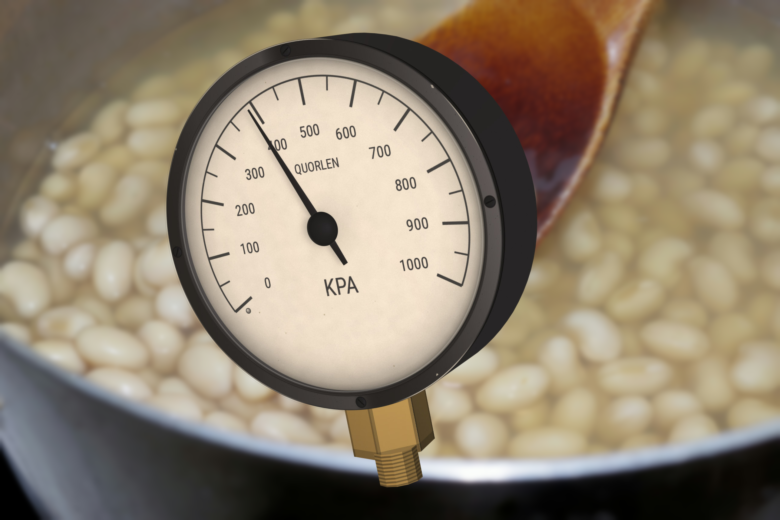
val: 400 (kPa)
